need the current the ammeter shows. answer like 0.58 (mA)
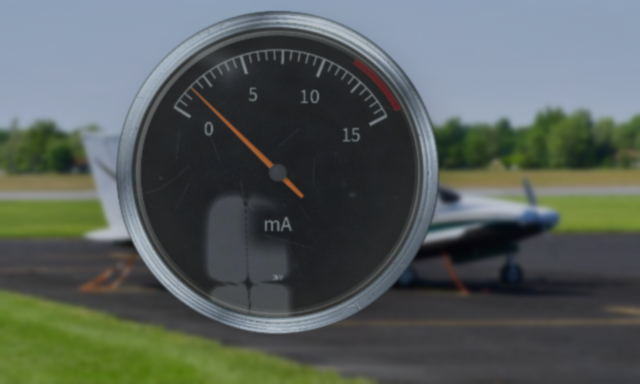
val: 1.5 (mA)
